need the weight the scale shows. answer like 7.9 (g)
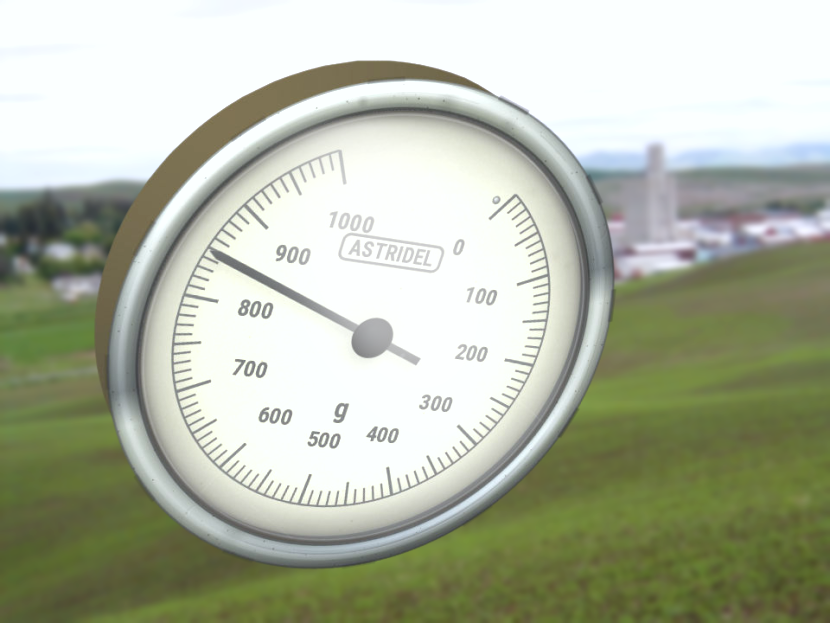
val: 850 (g)
